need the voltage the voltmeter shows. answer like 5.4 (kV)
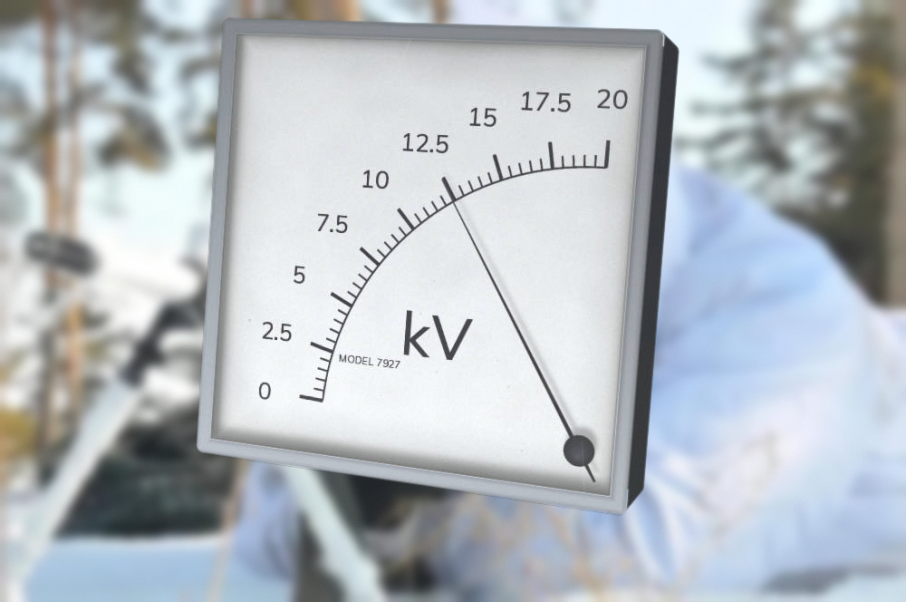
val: 12.5 (kV)
